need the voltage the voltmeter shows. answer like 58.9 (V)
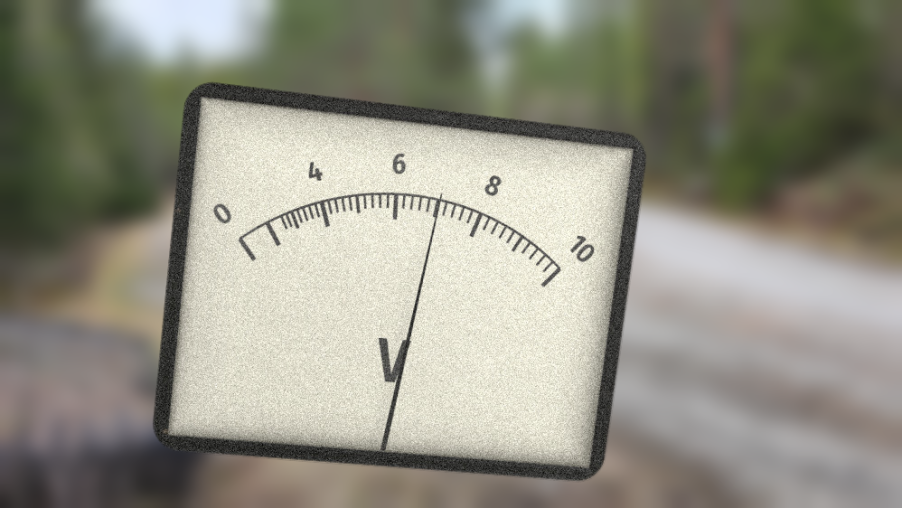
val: 7 (V)
